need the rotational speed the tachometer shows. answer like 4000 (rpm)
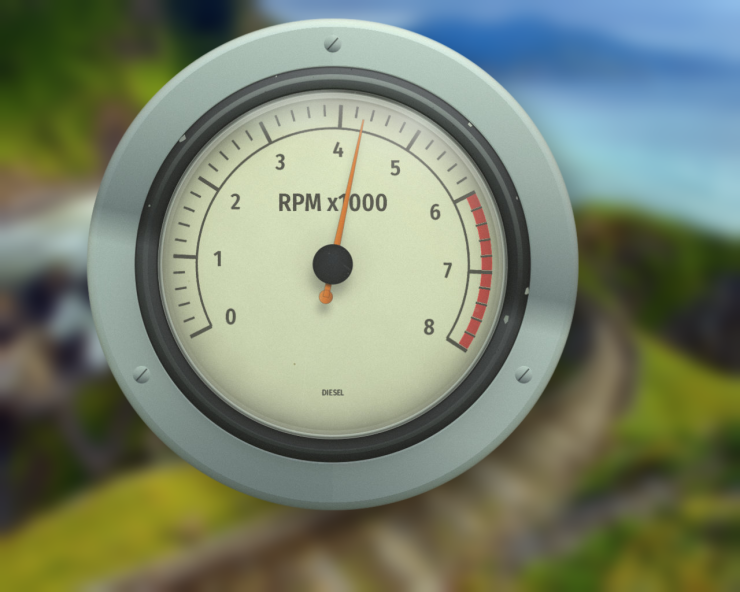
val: 4300 (rpm)
